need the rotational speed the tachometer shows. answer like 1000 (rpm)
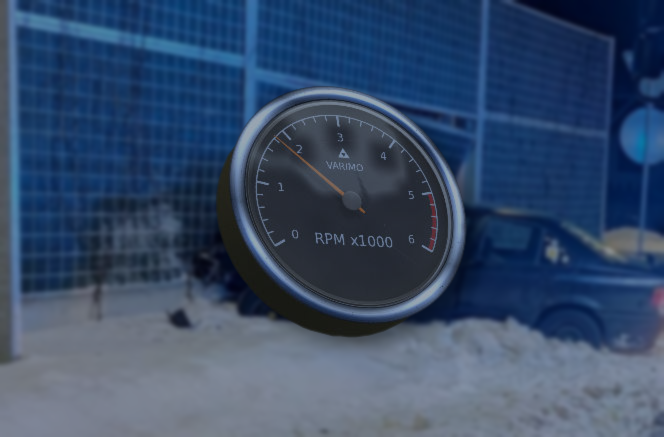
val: 1800 (rpm)
